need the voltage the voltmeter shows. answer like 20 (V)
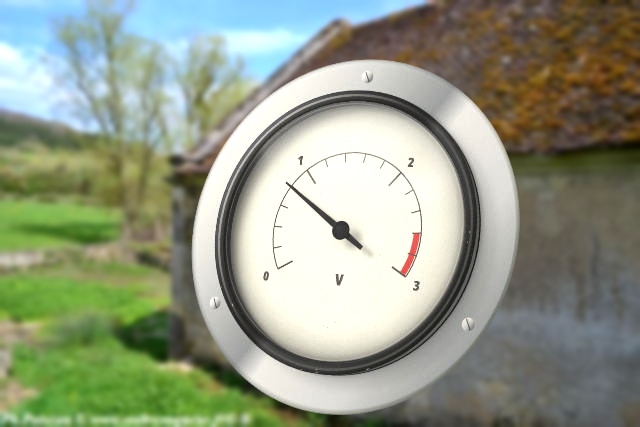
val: 0.8 (V)
